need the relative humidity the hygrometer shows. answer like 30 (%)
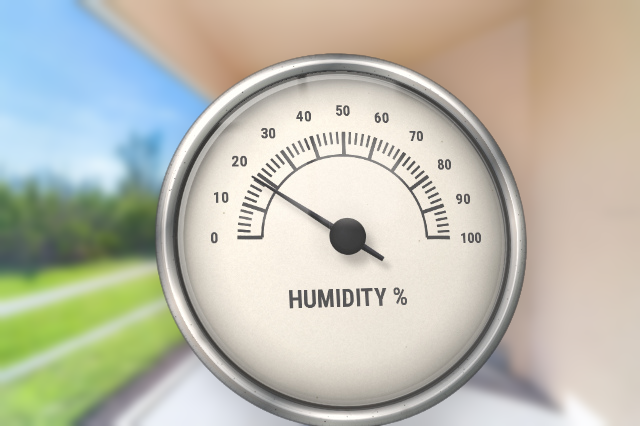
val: 18 (%)
